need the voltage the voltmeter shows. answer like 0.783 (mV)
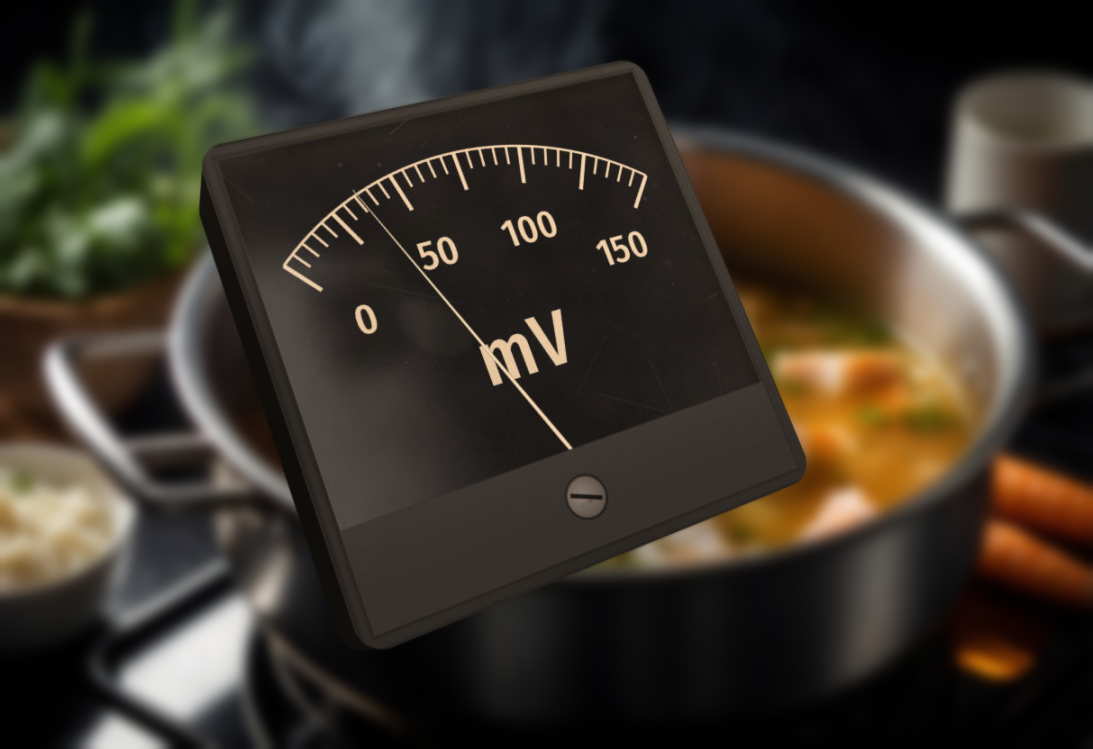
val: 35 (mV)
